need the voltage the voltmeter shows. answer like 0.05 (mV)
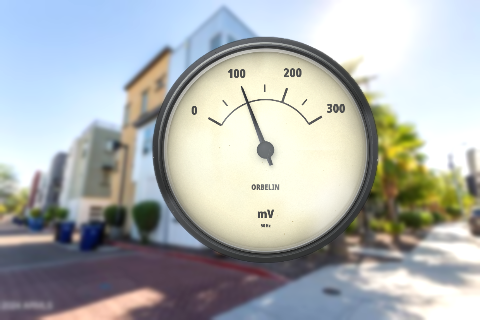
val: 100 (mV)
